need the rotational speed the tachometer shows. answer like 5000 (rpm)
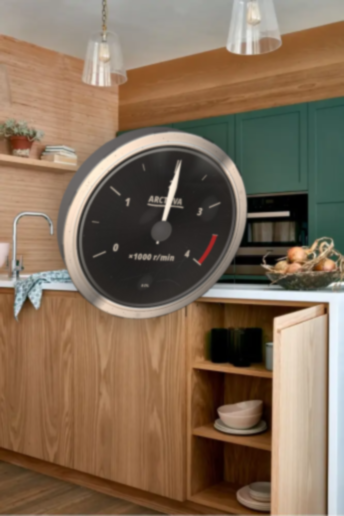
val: 2000 (rpm)
